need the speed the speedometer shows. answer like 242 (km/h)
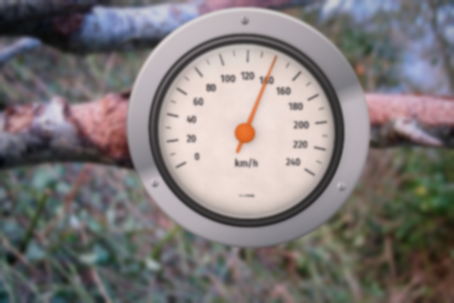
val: 140 (km/h)
